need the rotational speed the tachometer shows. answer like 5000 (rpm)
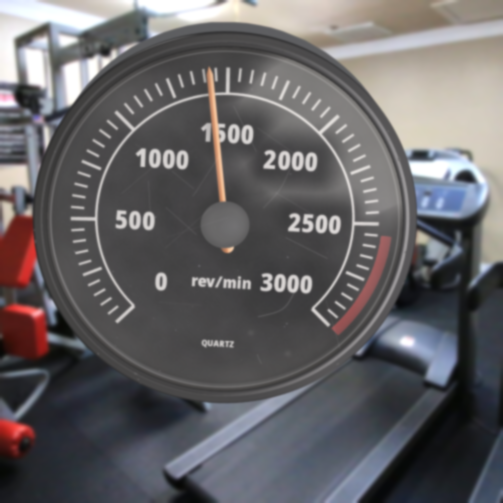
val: 1425 (rpm)
